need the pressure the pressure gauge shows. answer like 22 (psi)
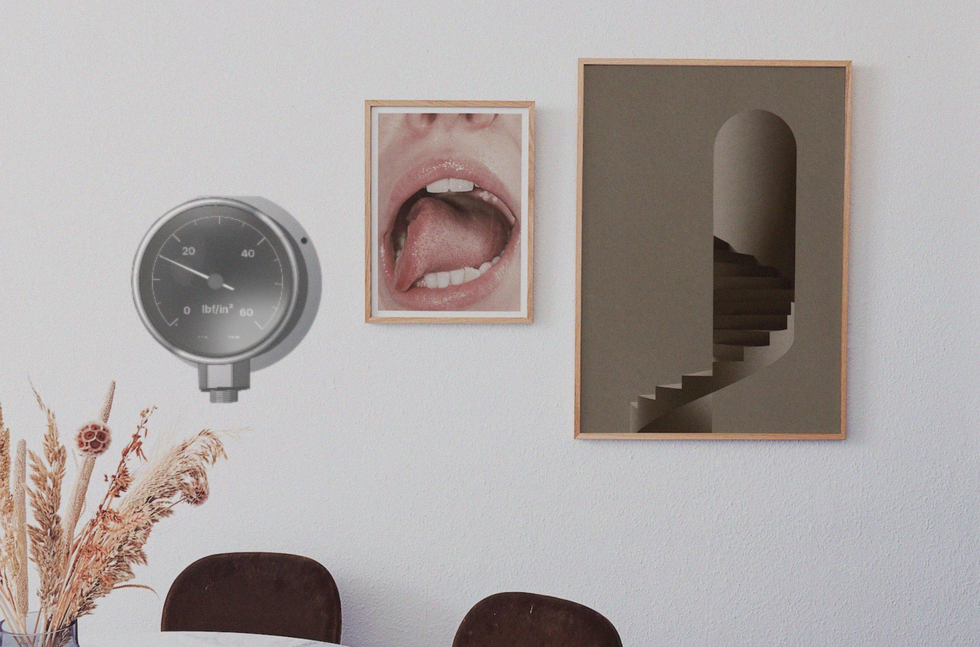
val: 15 (psi)
